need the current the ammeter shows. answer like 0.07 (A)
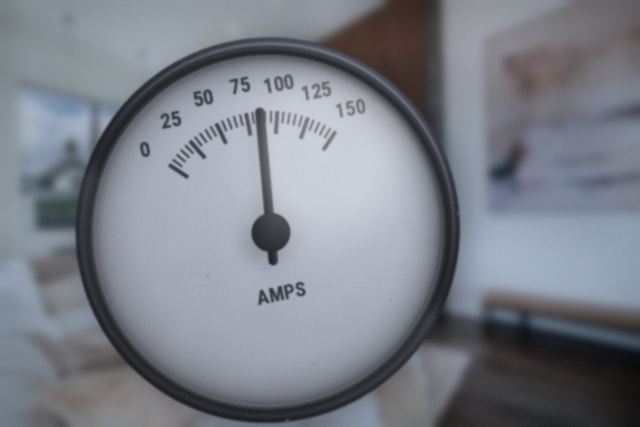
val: 85 (A)
